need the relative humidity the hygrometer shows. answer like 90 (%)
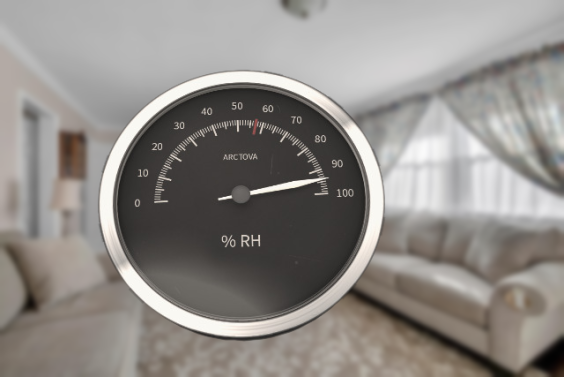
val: 95 (%)
